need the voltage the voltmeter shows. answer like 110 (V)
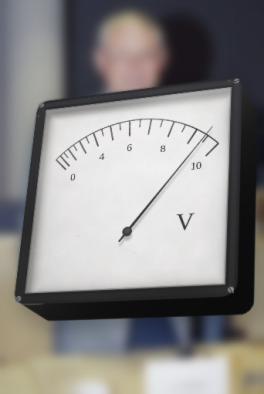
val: 9.5 (V)
